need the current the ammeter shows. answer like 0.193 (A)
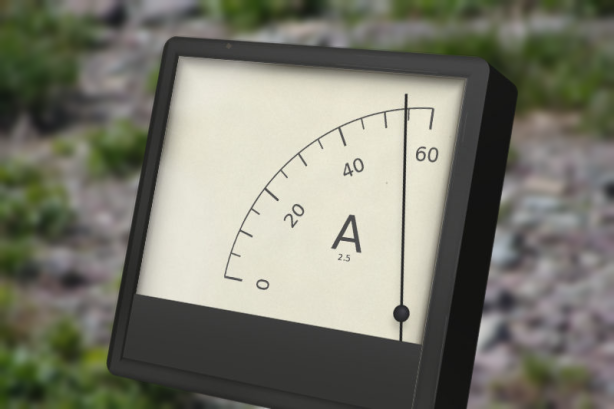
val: 55 (A)
